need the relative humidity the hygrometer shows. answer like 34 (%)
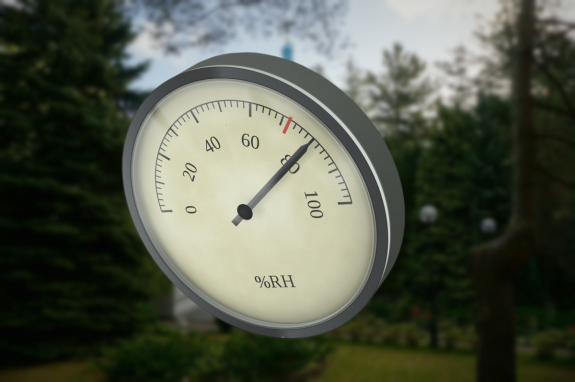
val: 80 (%)
